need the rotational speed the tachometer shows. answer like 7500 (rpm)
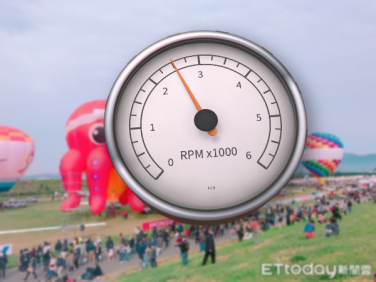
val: 2500 (rpm)
